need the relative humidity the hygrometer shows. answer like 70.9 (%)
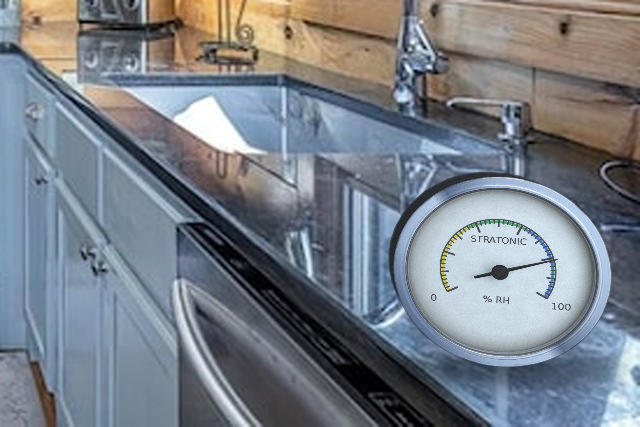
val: 80 (%)
